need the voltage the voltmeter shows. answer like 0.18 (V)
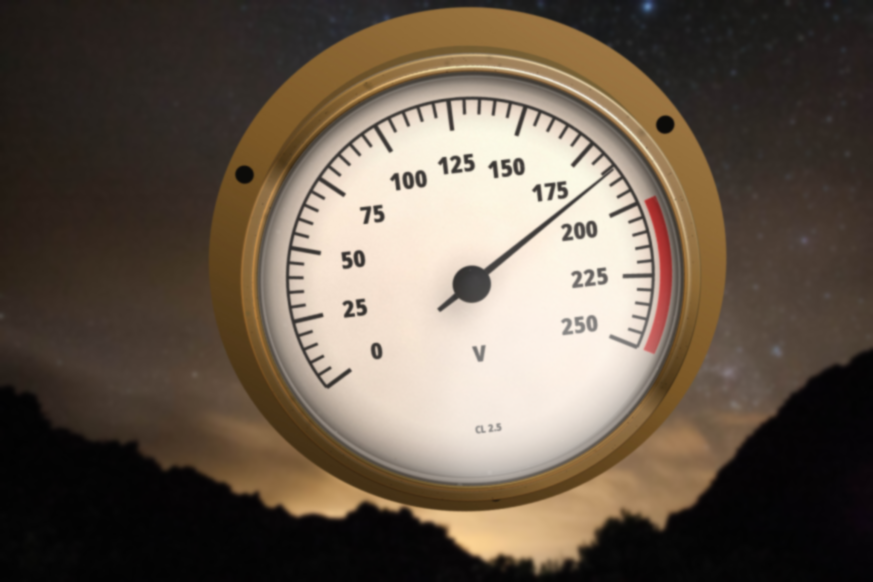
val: 185 (V)
